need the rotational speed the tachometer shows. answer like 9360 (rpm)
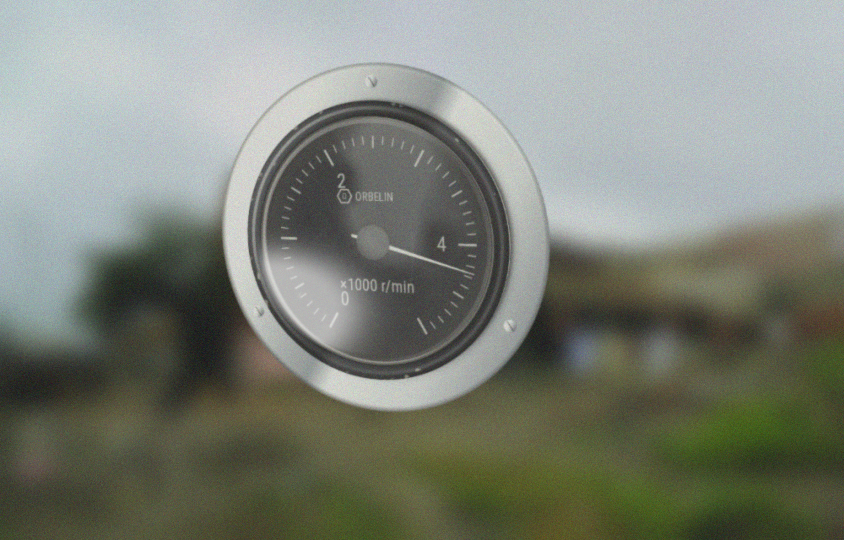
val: 4250 (rpm)
